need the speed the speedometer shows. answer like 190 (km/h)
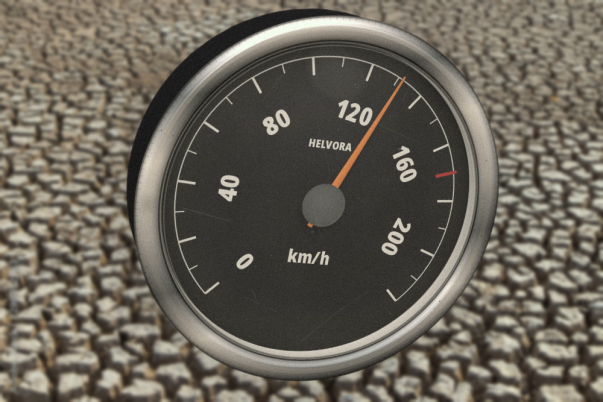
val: 130 (km/h)
